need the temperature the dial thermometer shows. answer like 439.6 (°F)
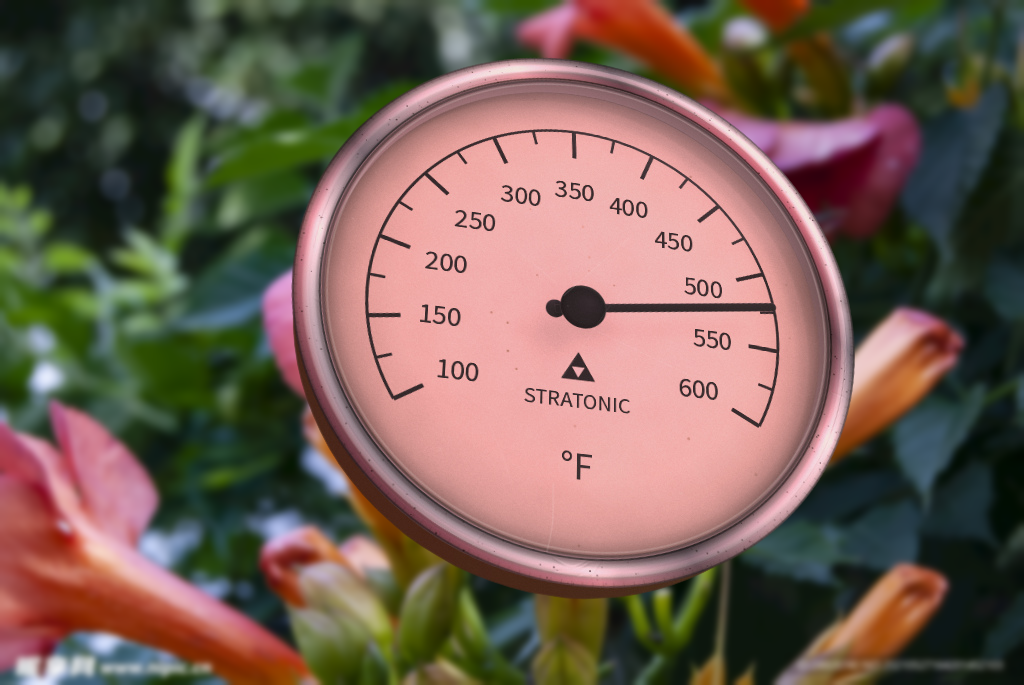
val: 525 (°F)
